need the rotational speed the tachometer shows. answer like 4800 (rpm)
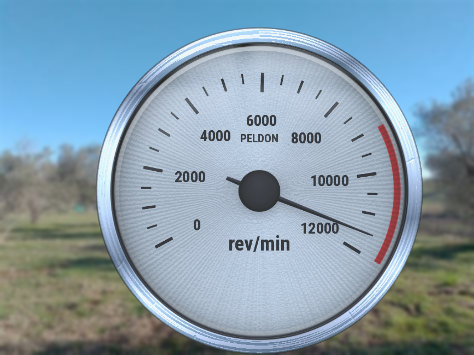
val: 11500 (rpm)
